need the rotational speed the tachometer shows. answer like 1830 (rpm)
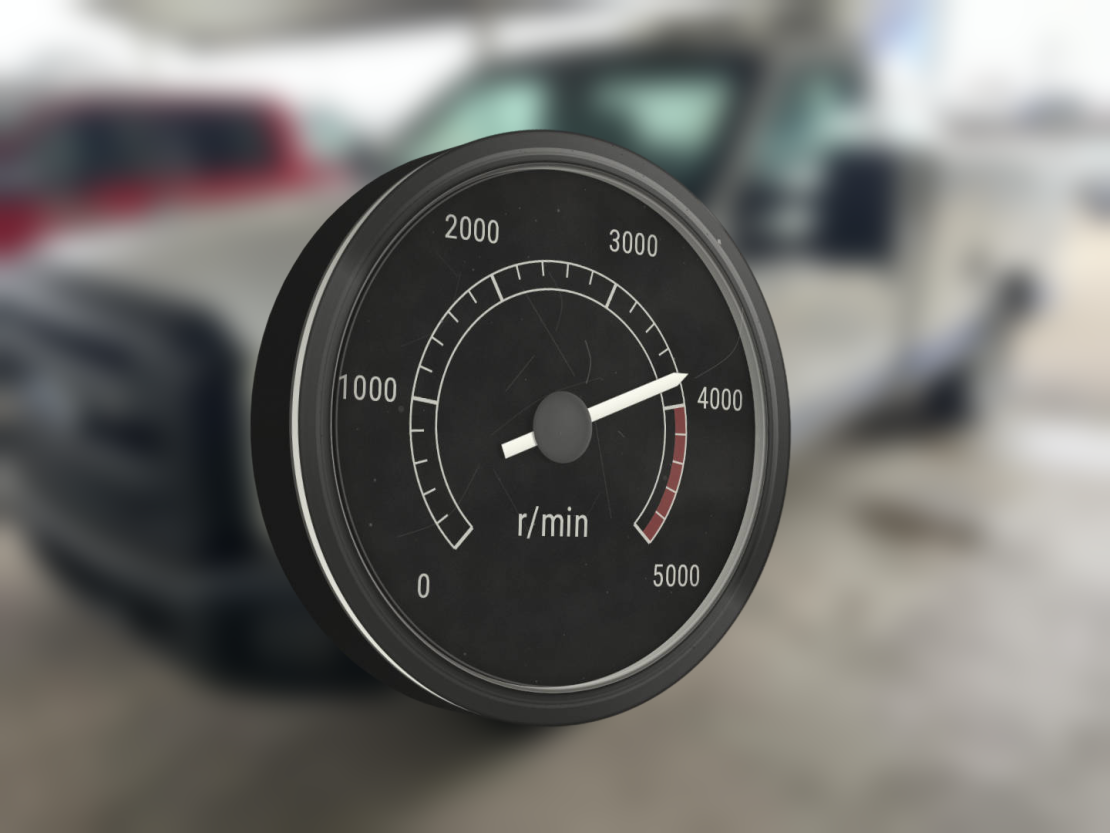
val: 3800 (rpm)
